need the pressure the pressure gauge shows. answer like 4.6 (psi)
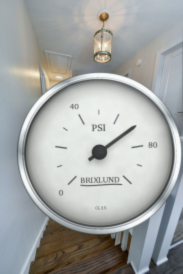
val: 70 (psi)
